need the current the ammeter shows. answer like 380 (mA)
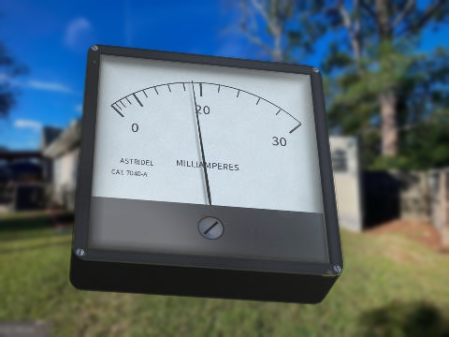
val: 19 (mA)
